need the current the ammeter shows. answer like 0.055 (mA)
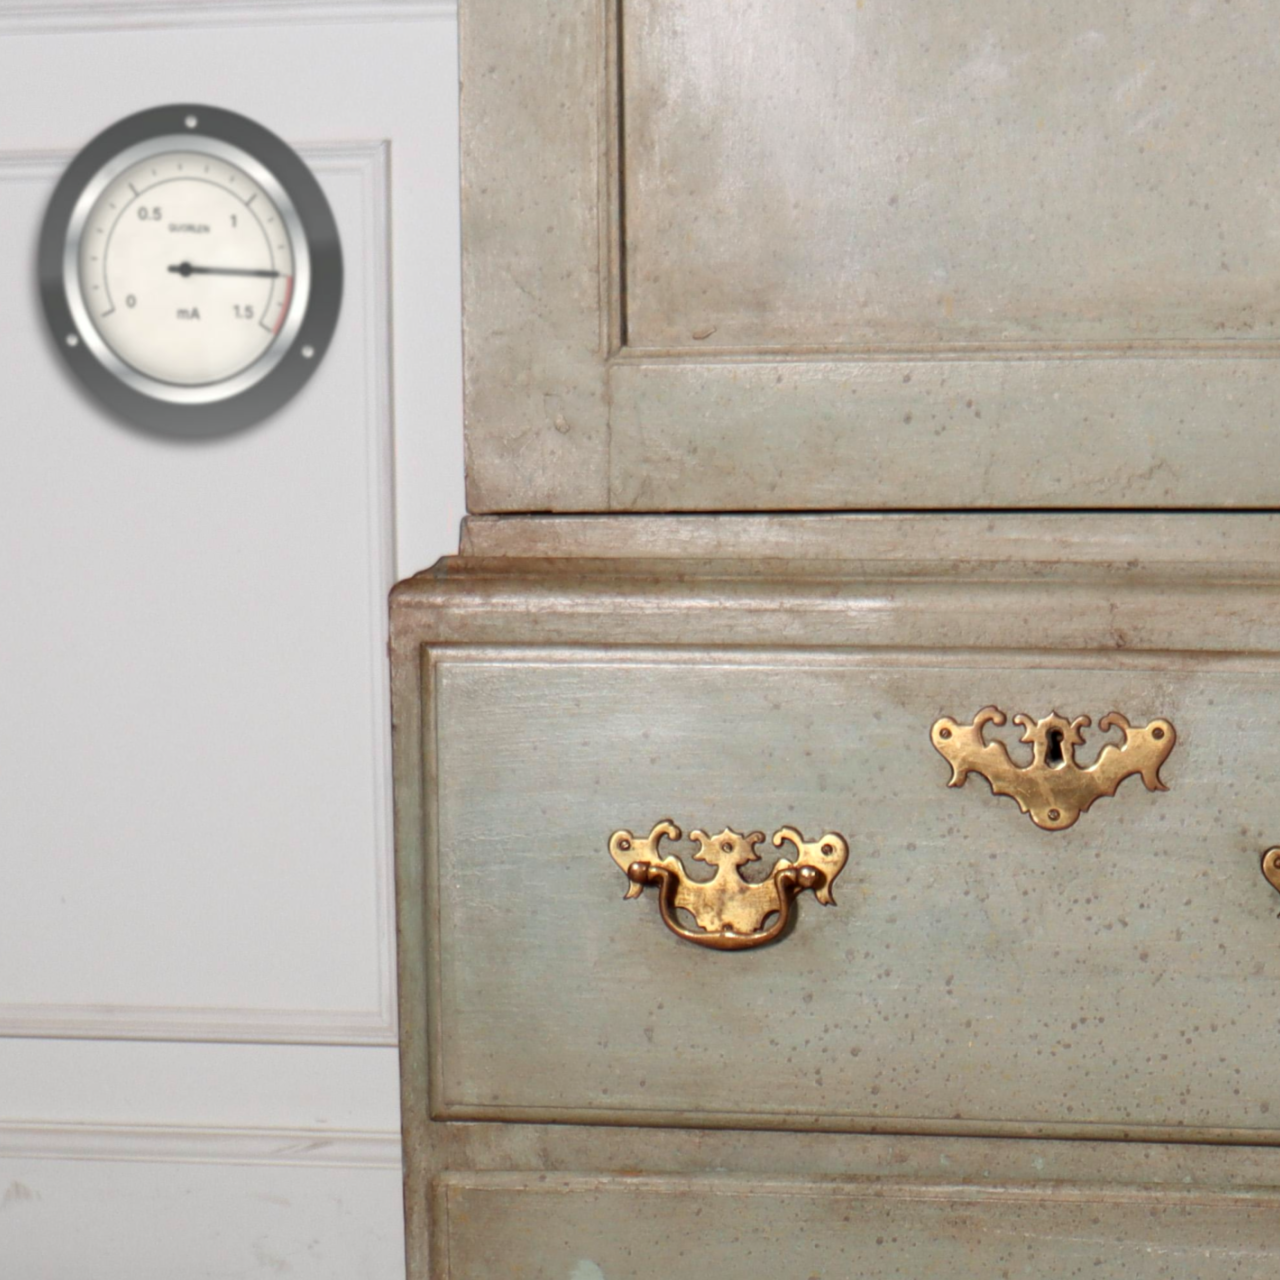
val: 1.3 (mA)
